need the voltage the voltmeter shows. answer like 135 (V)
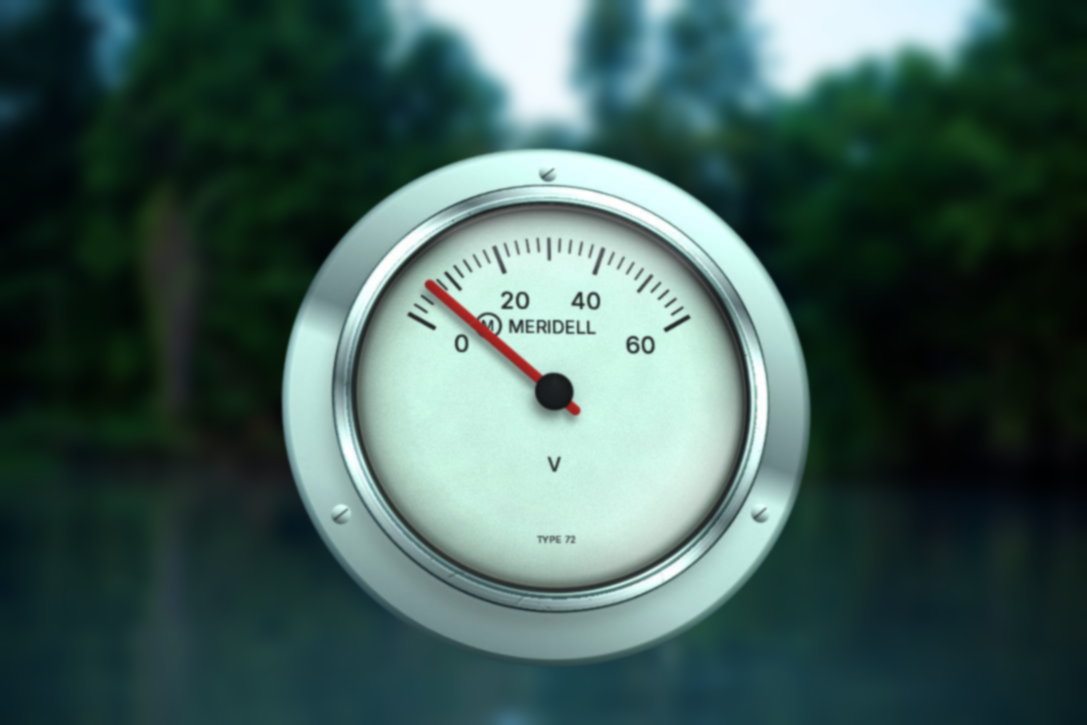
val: 6 (V)
